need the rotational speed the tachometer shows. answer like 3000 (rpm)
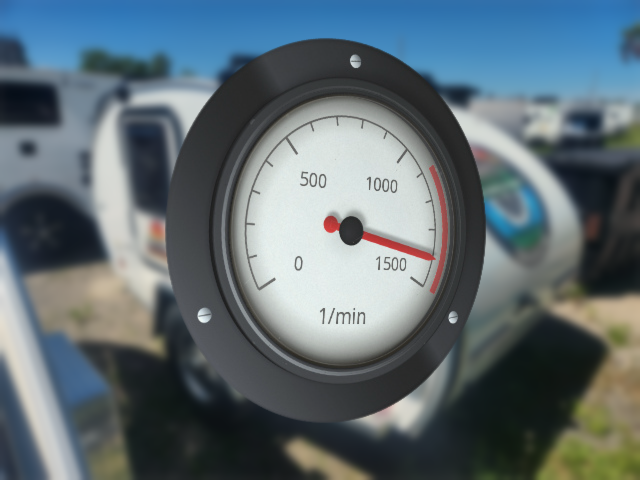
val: 1400 (rpm)
